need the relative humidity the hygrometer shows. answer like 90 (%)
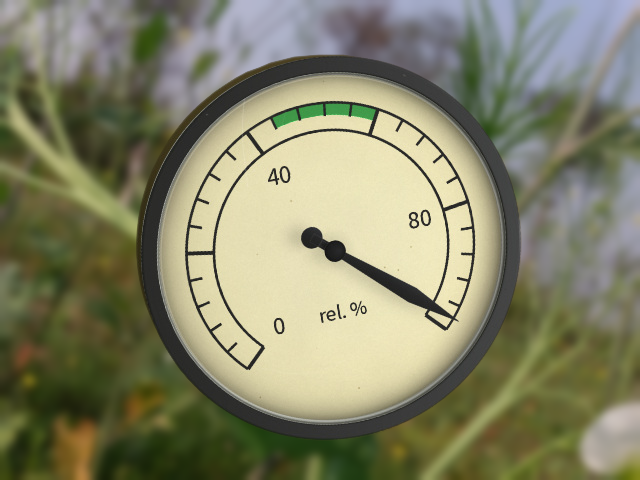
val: 98 (%)
